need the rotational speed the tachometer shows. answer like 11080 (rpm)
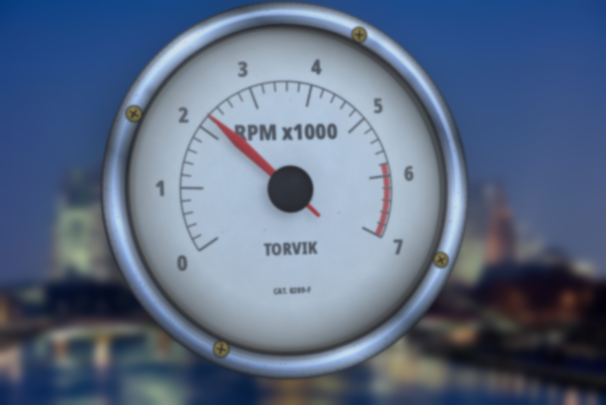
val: 2200 (rpm)
